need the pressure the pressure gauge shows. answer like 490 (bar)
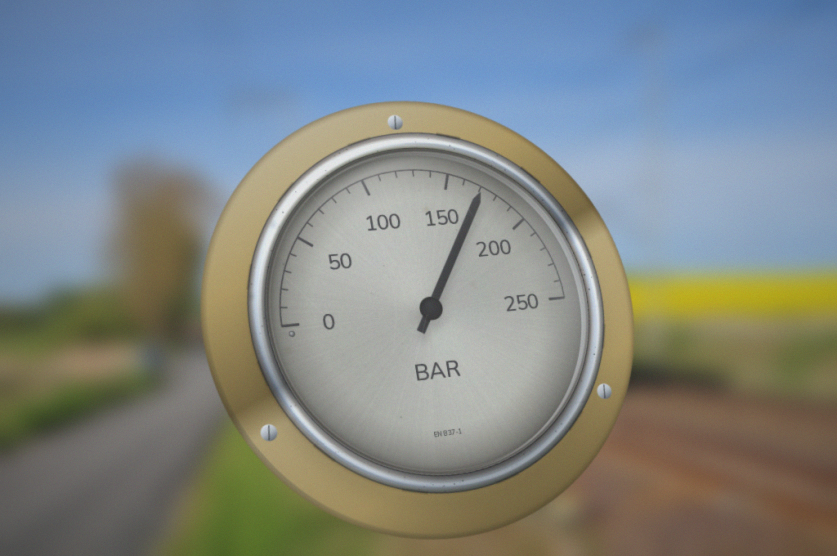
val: 170 (bar)
